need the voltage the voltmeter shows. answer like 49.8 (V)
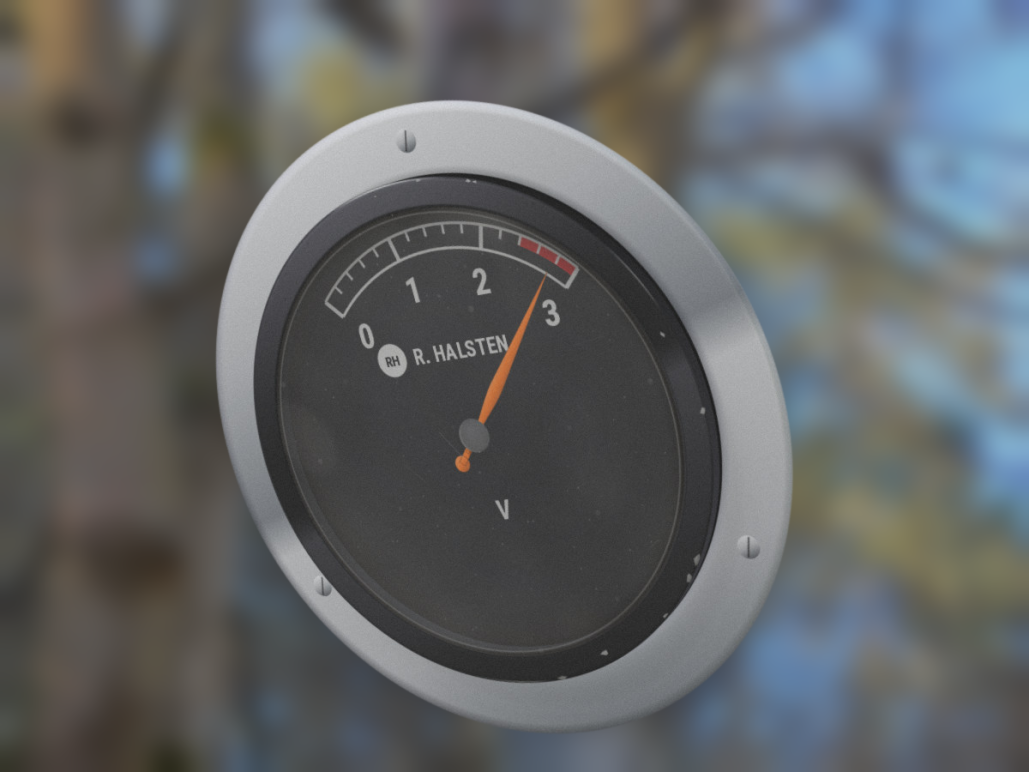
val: 2.8 (V)
